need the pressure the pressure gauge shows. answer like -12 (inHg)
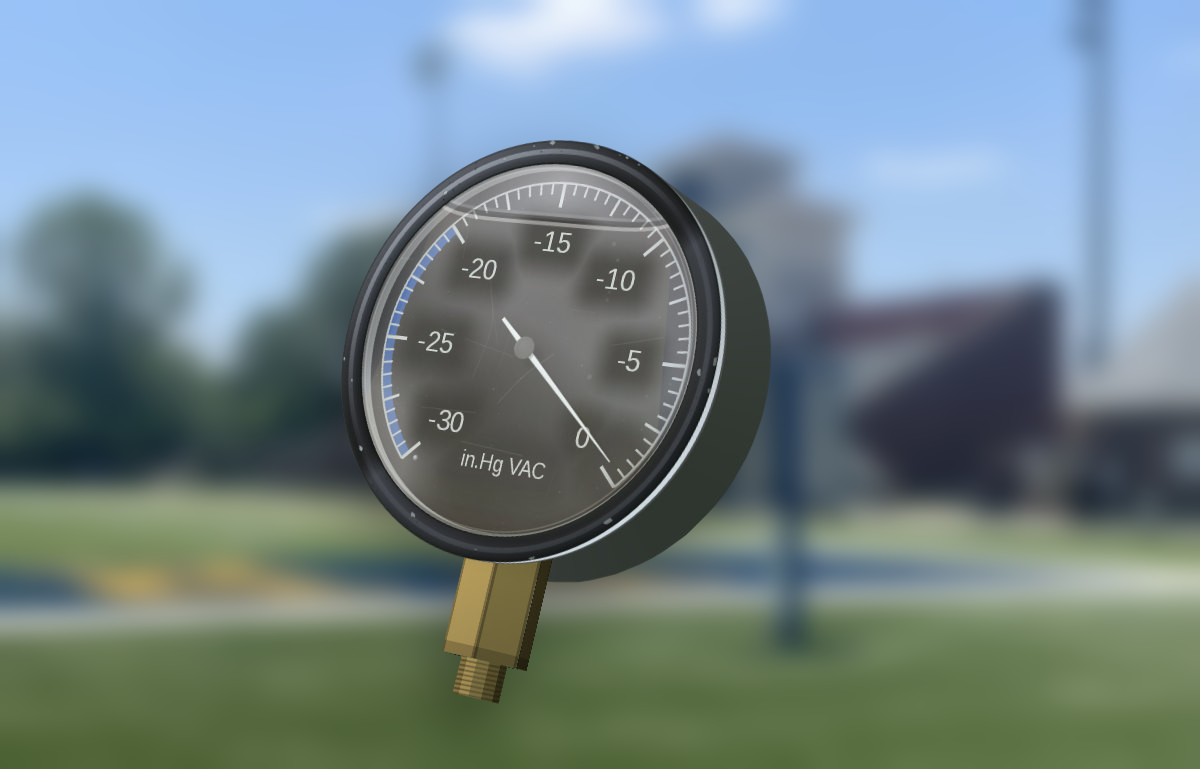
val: -0.5 (inHg)
